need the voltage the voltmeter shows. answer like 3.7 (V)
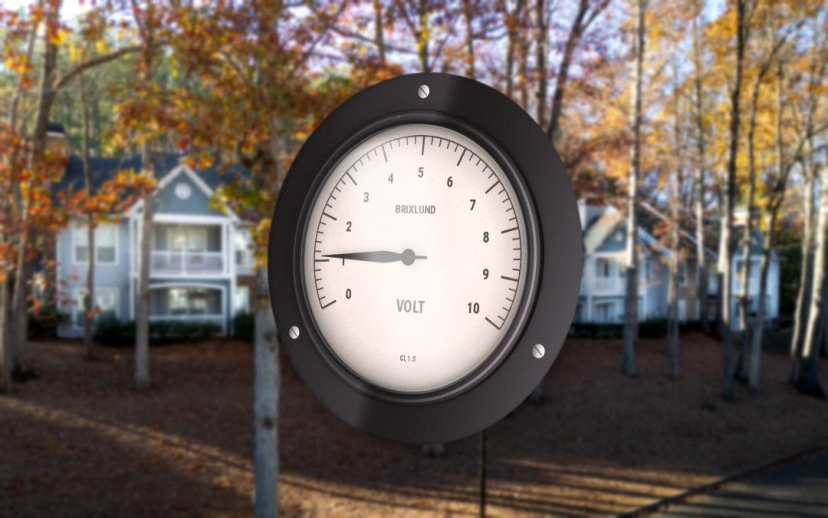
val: 1.1 (V)
